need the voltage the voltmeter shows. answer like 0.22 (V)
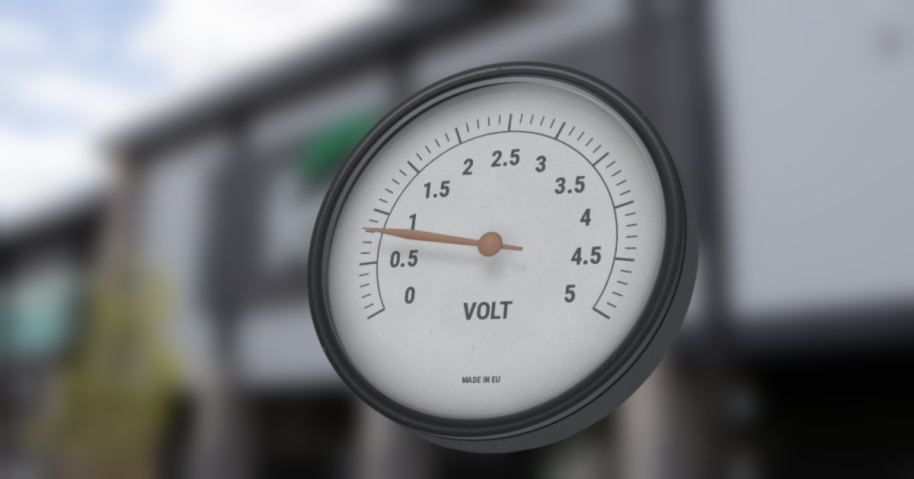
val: 0.8 (V)
